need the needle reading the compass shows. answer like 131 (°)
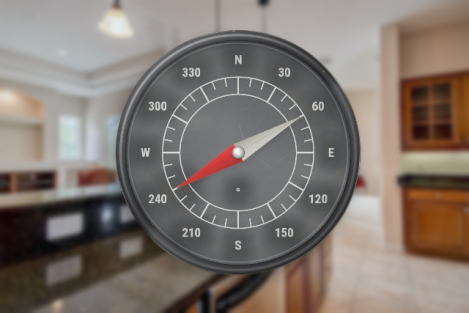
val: 240 (°)
